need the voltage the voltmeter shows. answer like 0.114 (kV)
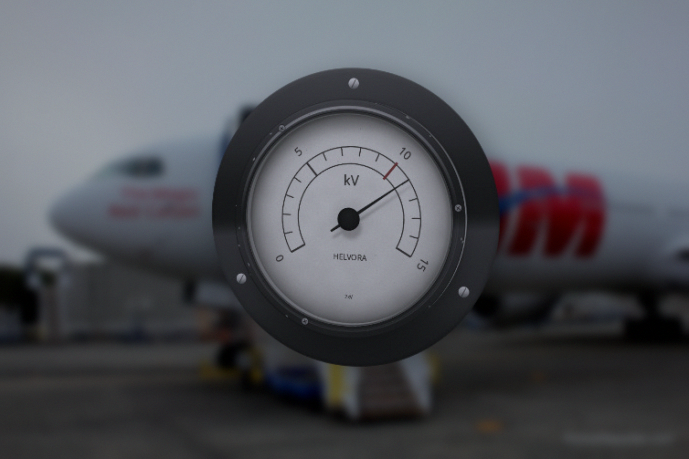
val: 11 (kV)
